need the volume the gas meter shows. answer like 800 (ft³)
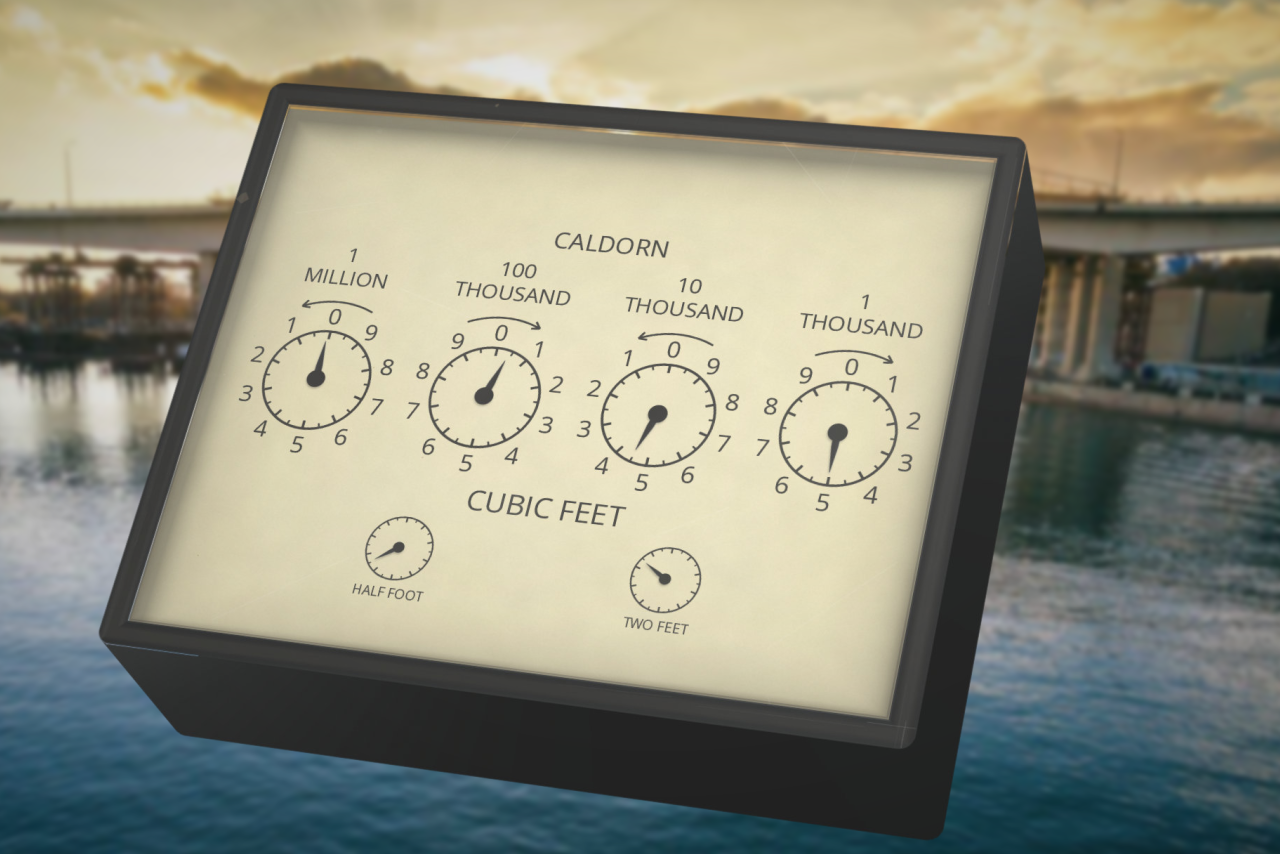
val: 4500 (ft³)
